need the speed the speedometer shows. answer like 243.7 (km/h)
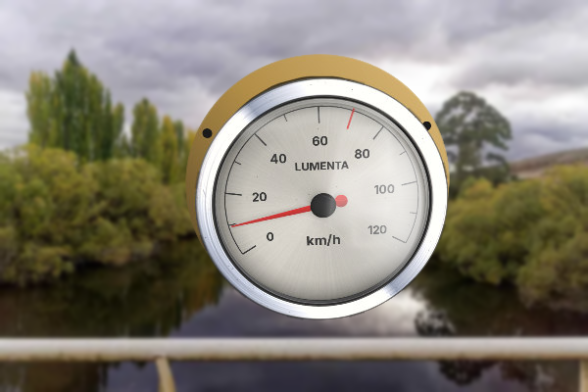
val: 10 (km/h)
